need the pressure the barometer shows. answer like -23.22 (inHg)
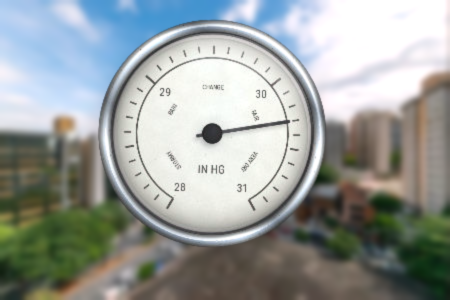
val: 30.3 (inHg)
